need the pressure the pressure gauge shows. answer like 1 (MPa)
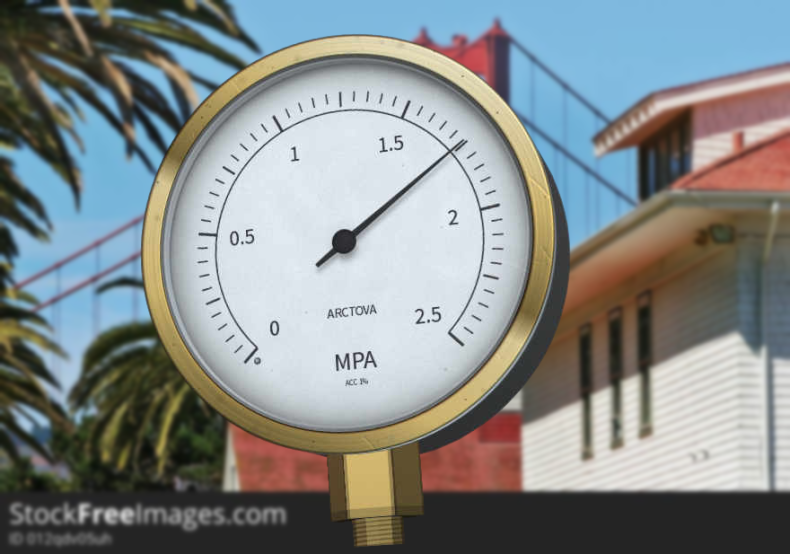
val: 1.75 (MPa)
